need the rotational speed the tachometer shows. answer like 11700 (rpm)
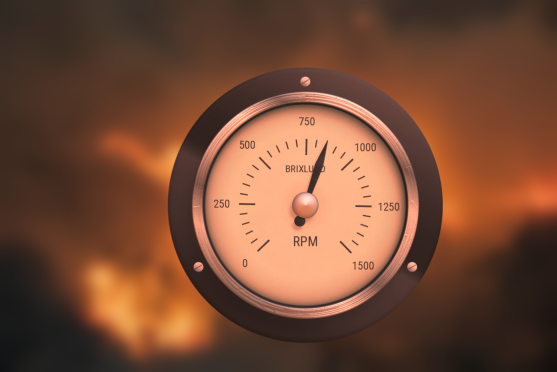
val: 850 (rpm)
